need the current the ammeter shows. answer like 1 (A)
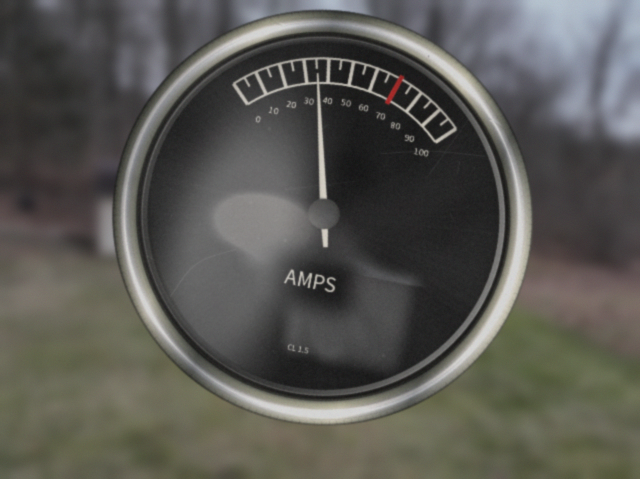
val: 35 (A)
